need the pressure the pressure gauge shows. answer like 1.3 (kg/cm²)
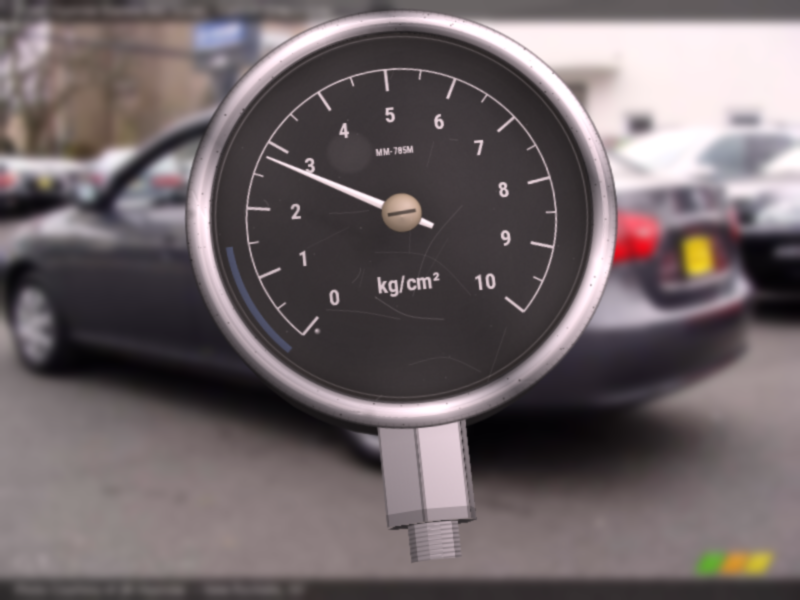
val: 2.75 (kg/cm²)
